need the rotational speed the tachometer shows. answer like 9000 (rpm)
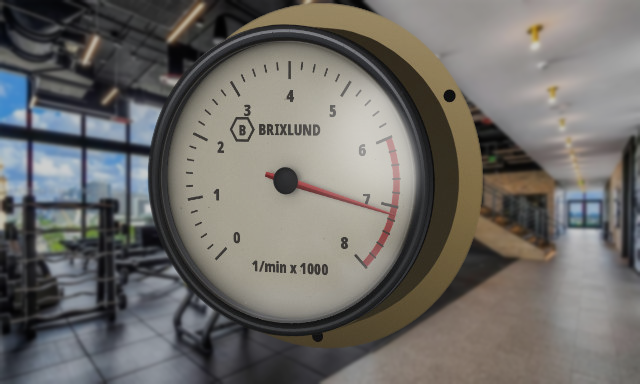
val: 7100 (rpm)
